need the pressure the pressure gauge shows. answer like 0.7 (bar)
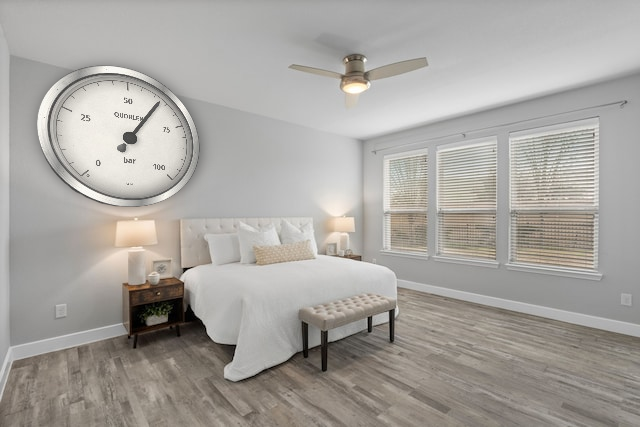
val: 62.5 (bar)
